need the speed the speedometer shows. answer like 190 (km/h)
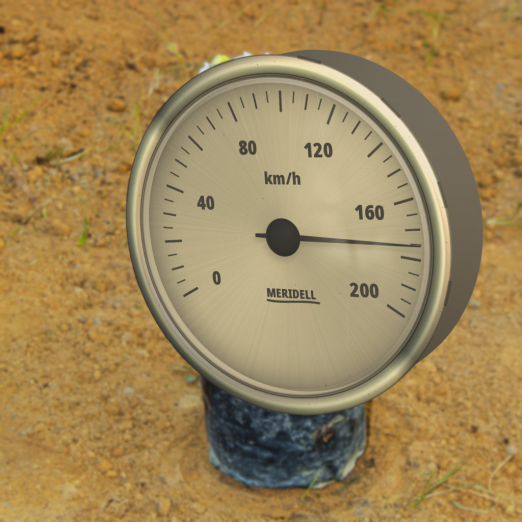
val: 175 (km/h)
